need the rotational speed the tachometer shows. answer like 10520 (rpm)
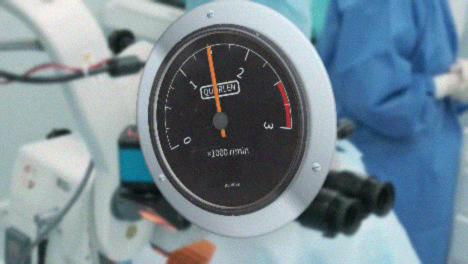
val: 1500 (rpm)
